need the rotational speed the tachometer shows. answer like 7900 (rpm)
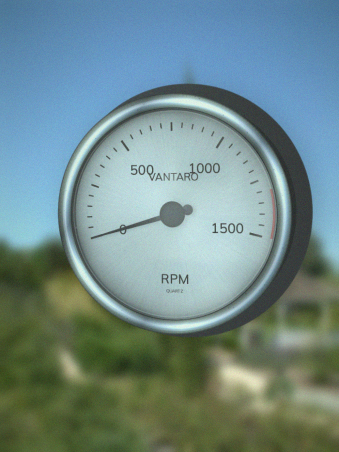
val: 0 (rpm)
